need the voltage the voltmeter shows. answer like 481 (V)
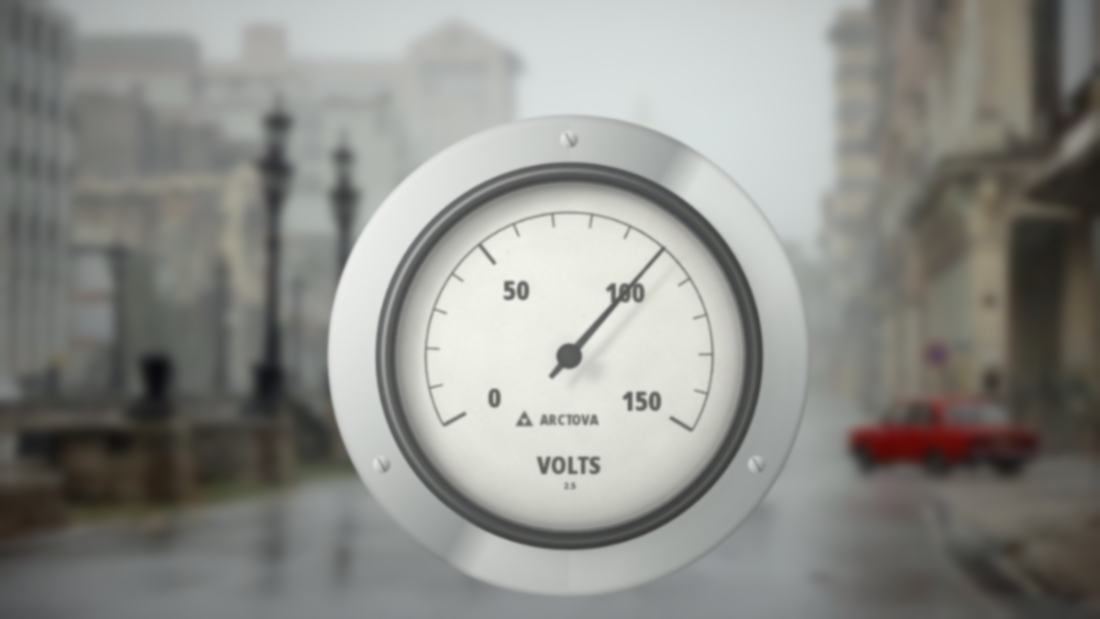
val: 100 (V)
